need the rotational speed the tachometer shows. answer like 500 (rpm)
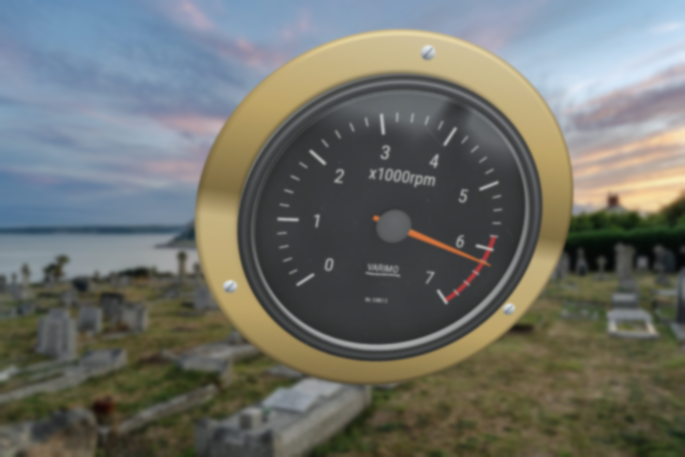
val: 6200 (rpm)
